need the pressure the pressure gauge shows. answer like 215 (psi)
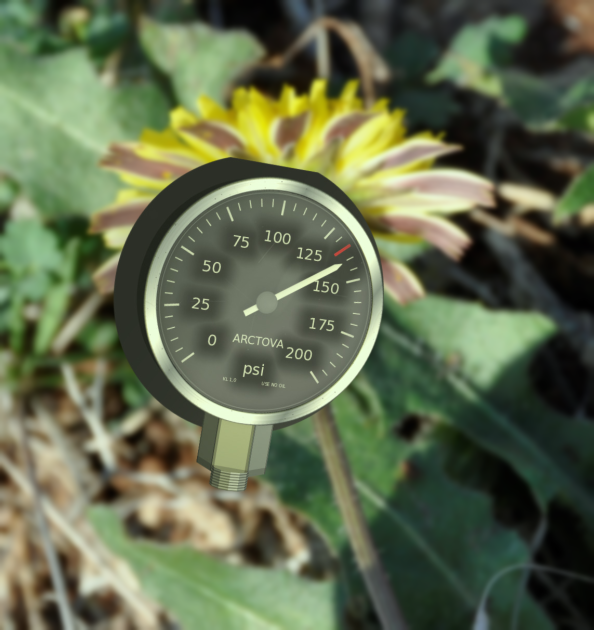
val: 140 (psi)
